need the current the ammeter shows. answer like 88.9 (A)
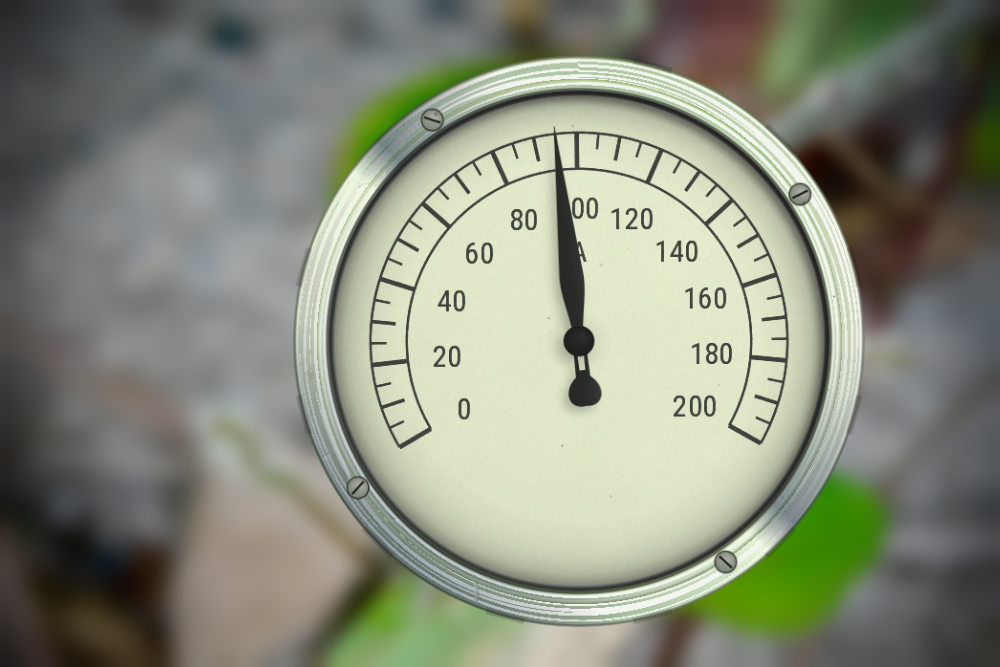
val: 95 (A)
